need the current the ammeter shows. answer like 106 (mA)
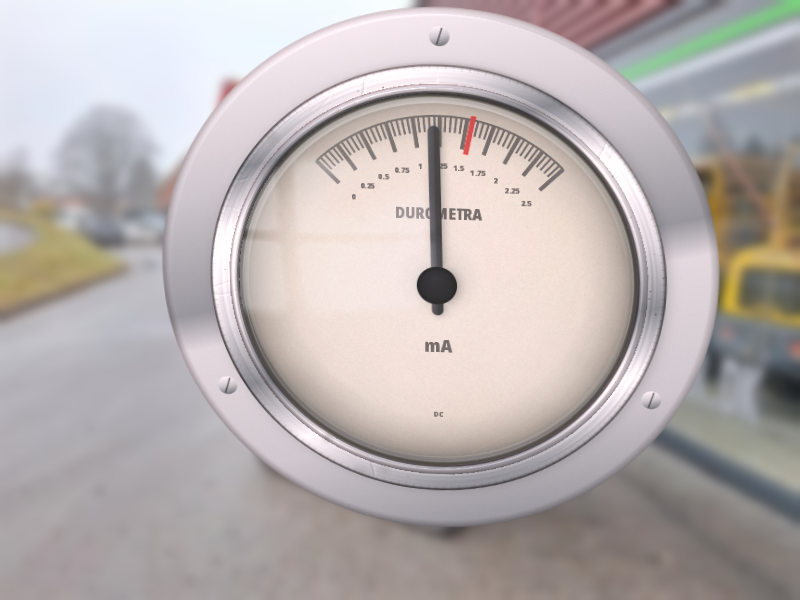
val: 1.2 (mA)
